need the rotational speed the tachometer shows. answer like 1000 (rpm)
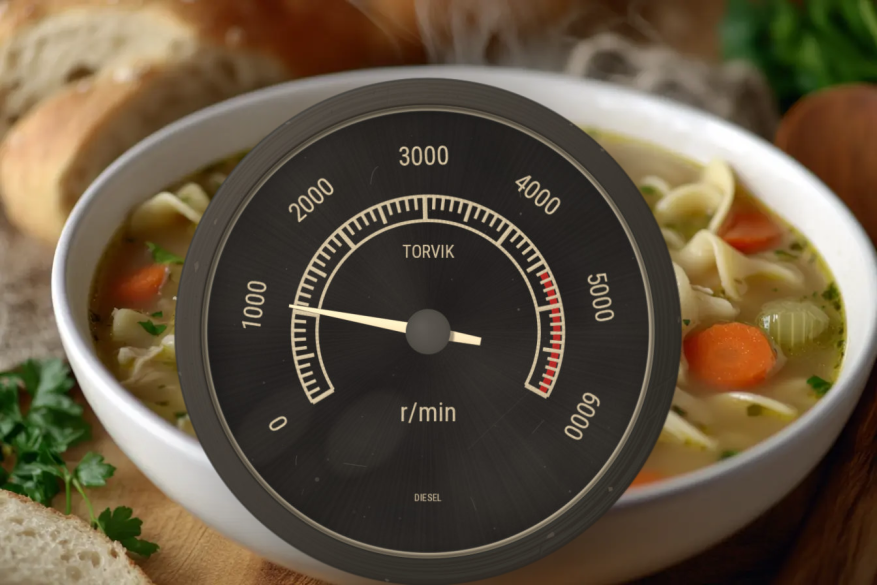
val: 1050 (rpm)
